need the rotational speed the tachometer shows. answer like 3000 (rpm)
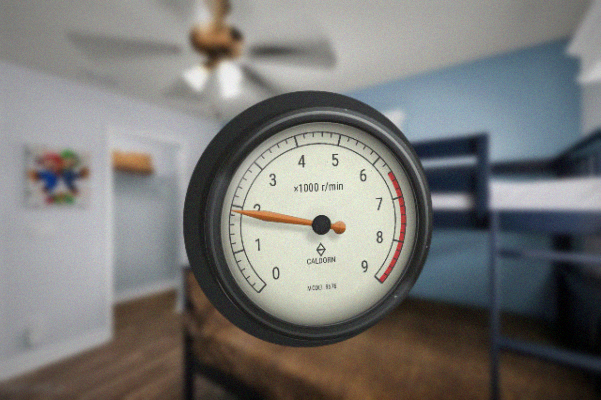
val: 1900 (rpm)
